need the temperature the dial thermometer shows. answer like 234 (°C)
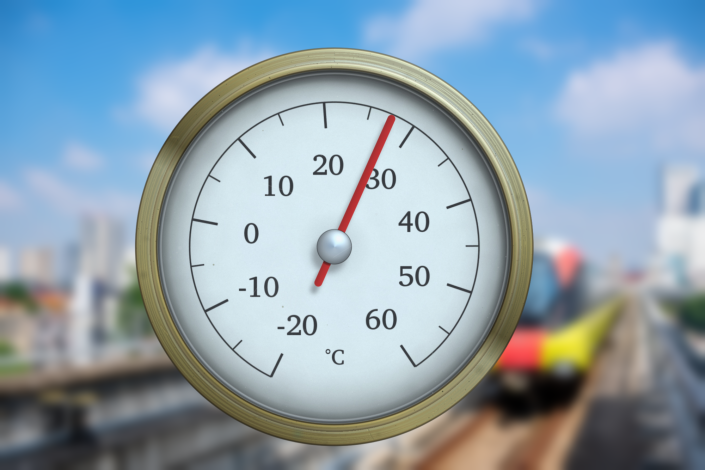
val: 27.5 (°C)
